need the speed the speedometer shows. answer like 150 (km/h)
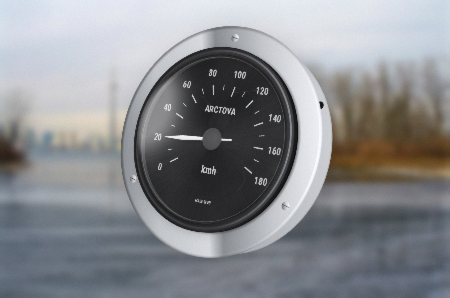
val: 20 (km/h)
